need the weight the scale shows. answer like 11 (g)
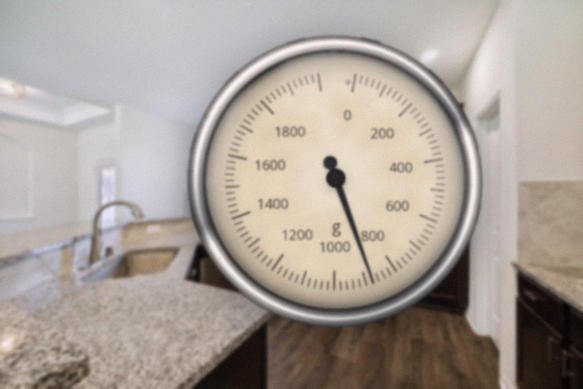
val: 880 (g)
